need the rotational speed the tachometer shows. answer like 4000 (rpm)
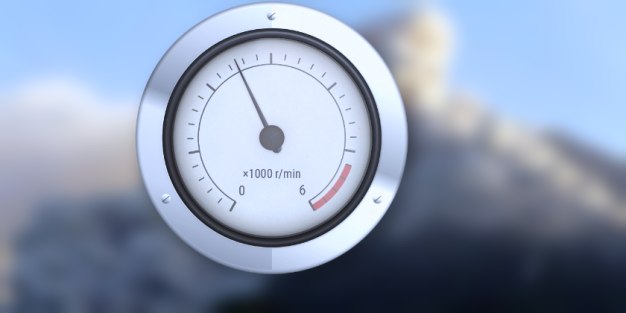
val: 2500 (rpm)
